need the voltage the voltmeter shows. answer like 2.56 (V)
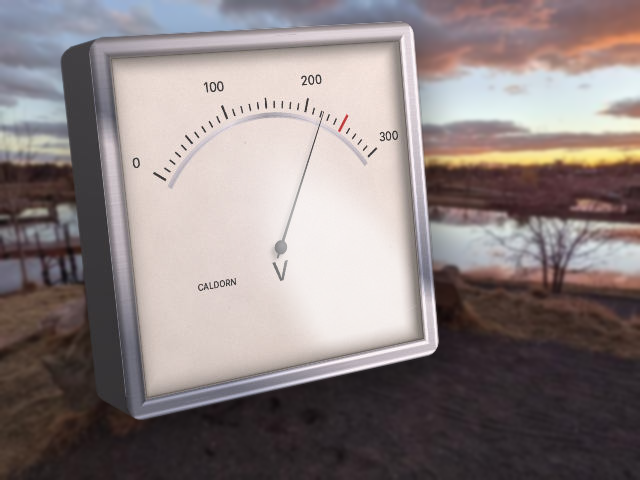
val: 220 (V)
